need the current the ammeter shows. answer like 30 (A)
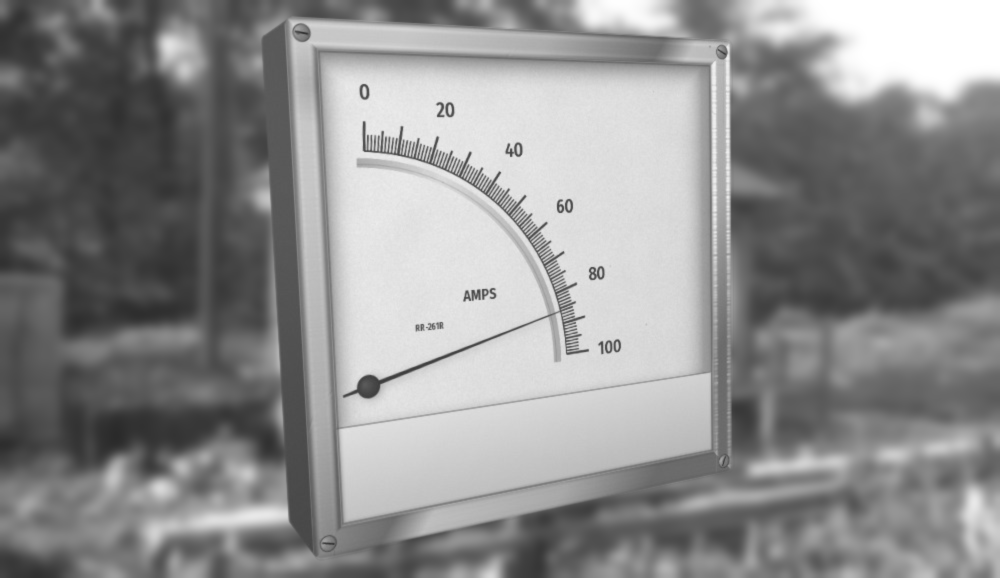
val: 85 (A)
